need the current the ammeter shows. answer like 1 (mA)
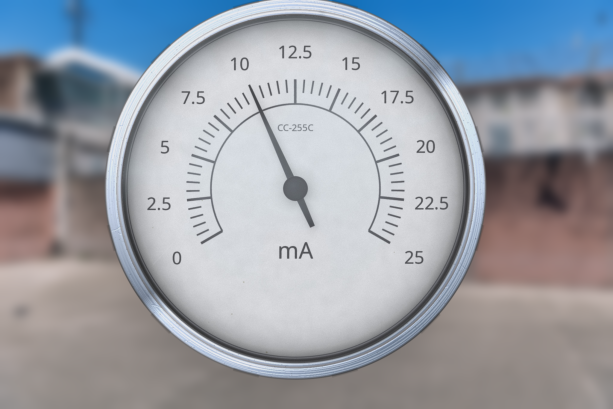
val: 10 (mA)
